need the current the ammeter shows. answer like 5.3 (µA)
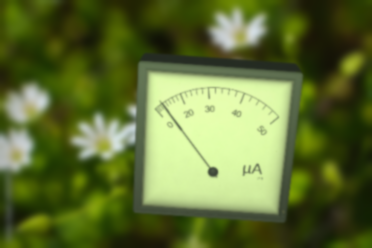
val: 10 (µA)
